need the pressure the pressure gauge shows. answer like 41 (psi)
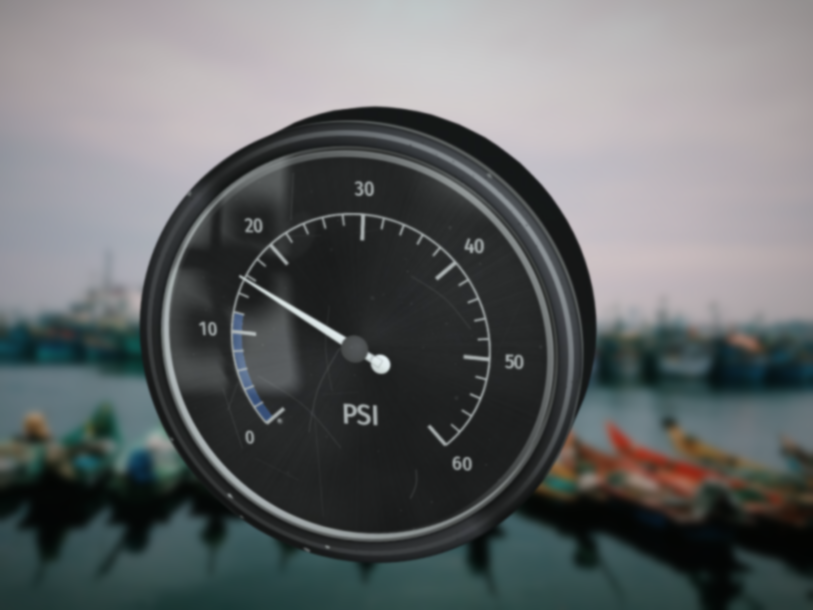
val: 16 (psi)
